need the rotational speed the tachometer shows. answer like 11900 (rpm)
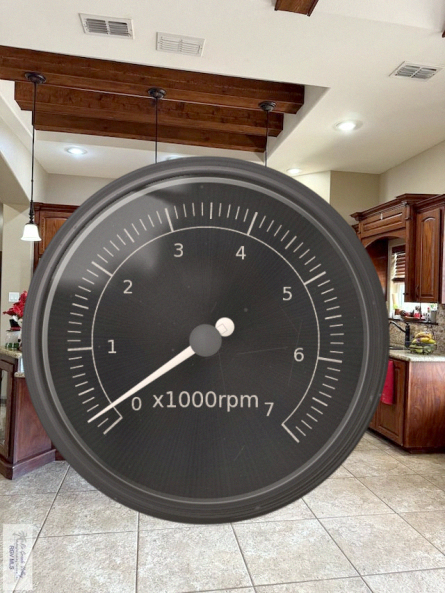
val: 200 (rpm)
